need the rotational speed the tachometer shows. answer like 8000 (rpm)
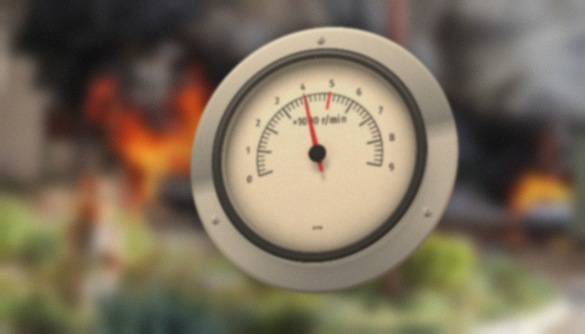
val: 4000 (rpm)
